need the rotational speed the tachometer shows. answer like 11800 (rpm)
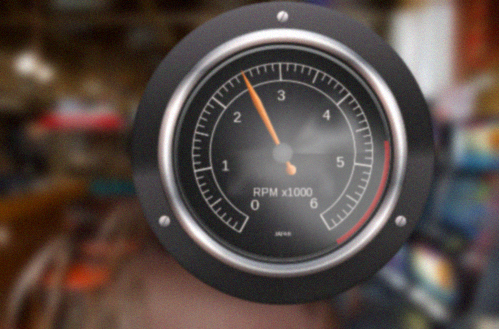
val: 2500 (rpm)
